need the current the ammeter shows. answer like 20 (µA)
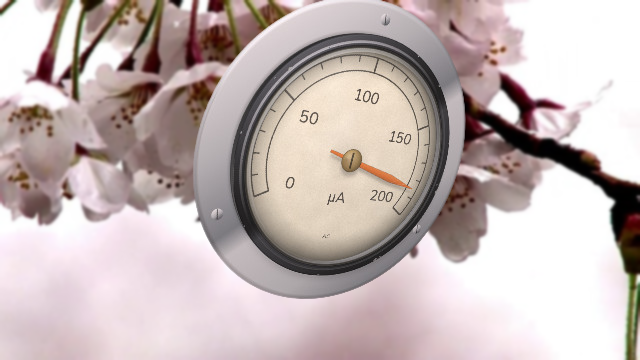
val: 185 (µA)
